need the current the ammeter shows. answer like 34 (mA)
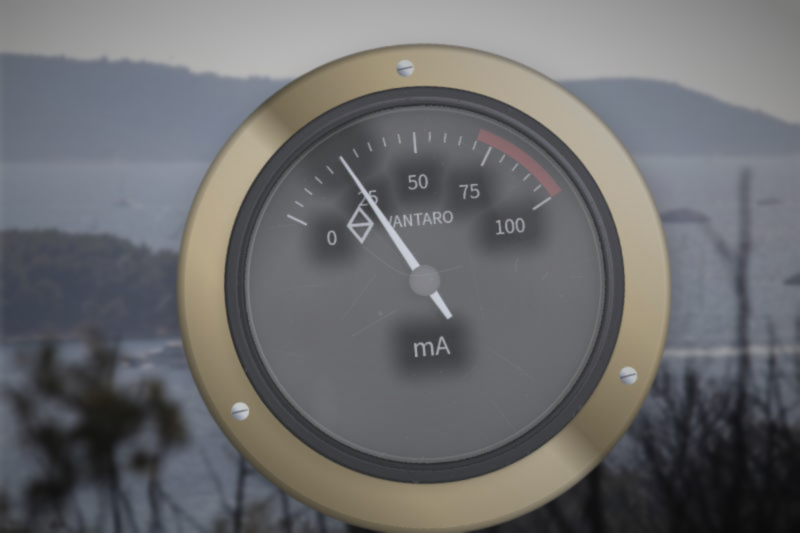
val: 25 (mA)
